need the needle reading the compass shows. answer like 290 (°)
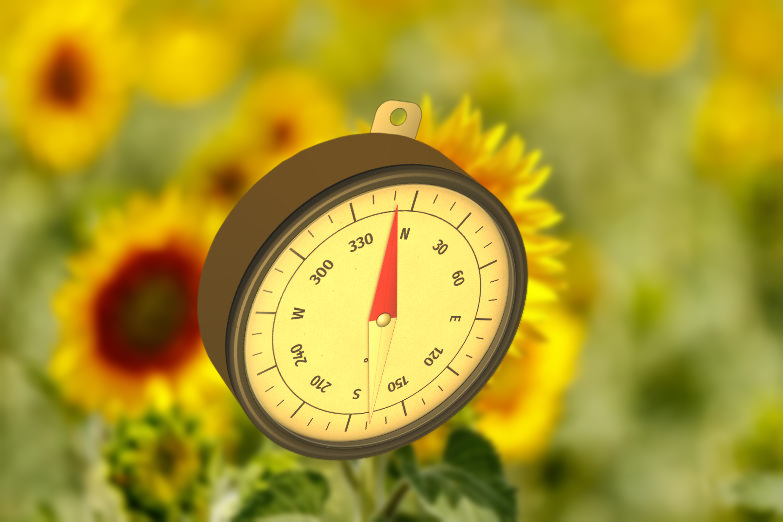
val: 350 (°)
